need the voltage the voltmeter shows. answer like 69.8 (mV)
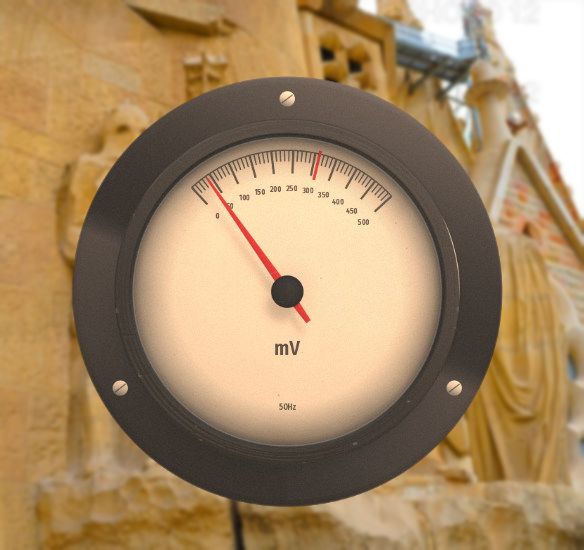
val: 40 (mV)
